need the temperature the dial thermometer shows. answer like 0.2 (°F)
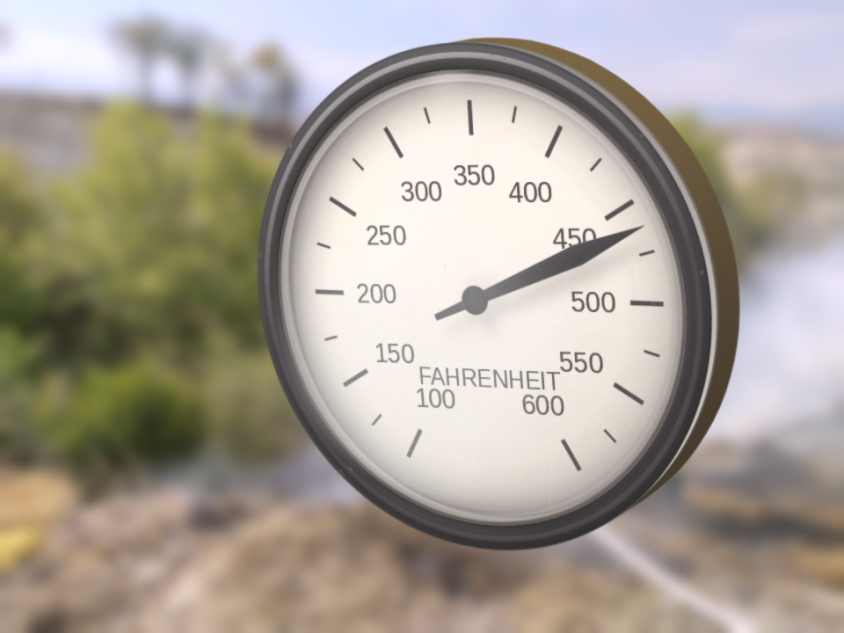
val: 462.5 (°F)
